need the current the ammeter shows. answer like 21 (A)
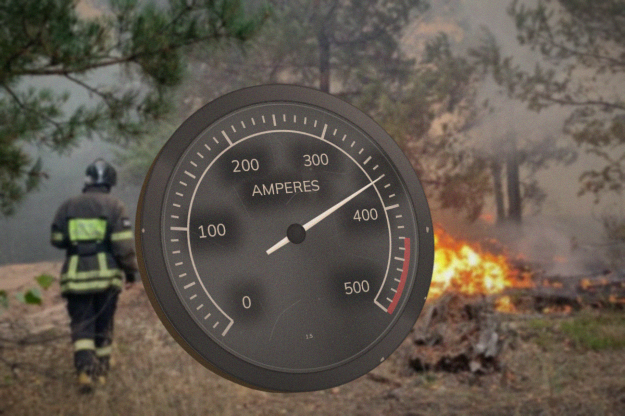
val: 370 (A)
